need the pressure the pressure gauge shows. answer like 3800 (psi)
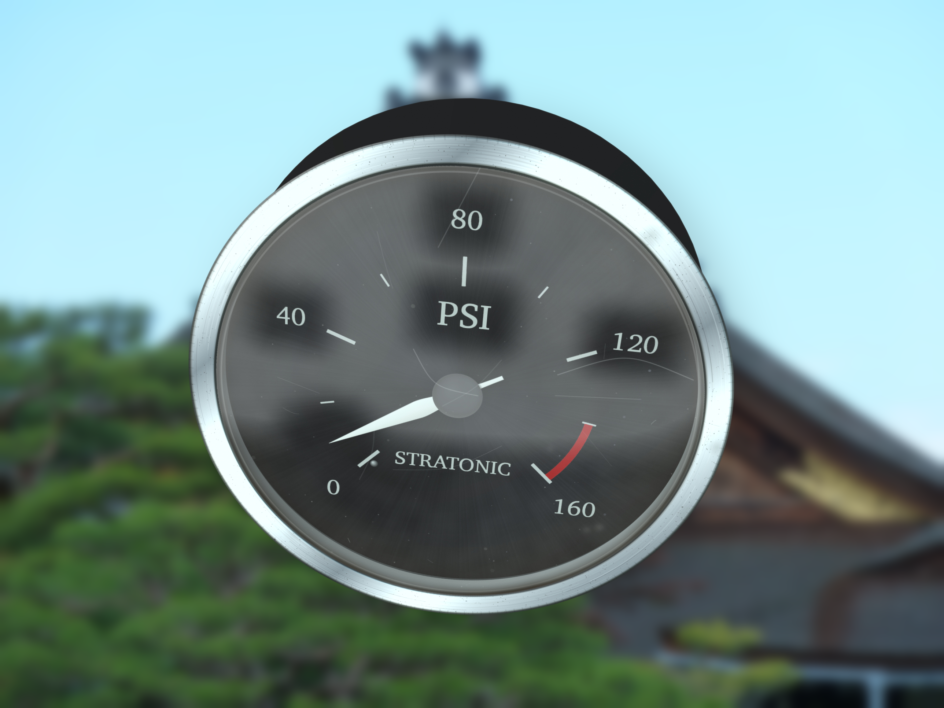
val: 10 (psi)
